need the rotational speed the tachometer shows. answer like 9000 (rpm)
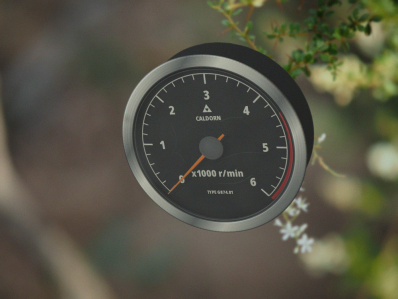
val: 0 (rpm)
